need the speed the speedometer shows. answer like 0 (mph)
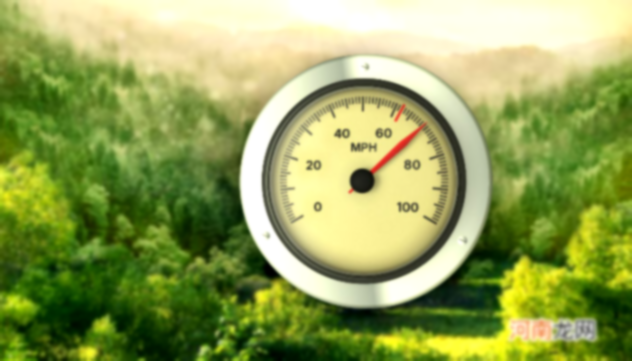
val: 70 (mph)
